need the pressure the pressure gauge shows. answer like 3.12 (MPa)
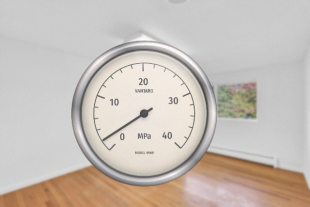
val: 2 (MPa)
